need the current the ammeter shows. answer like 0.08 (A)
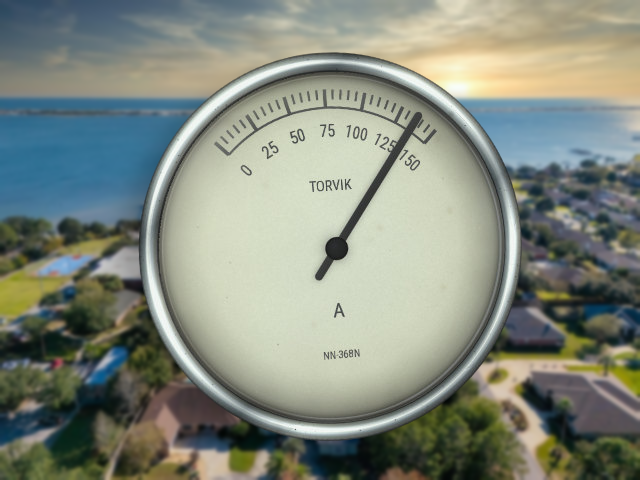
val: 135 (A)
